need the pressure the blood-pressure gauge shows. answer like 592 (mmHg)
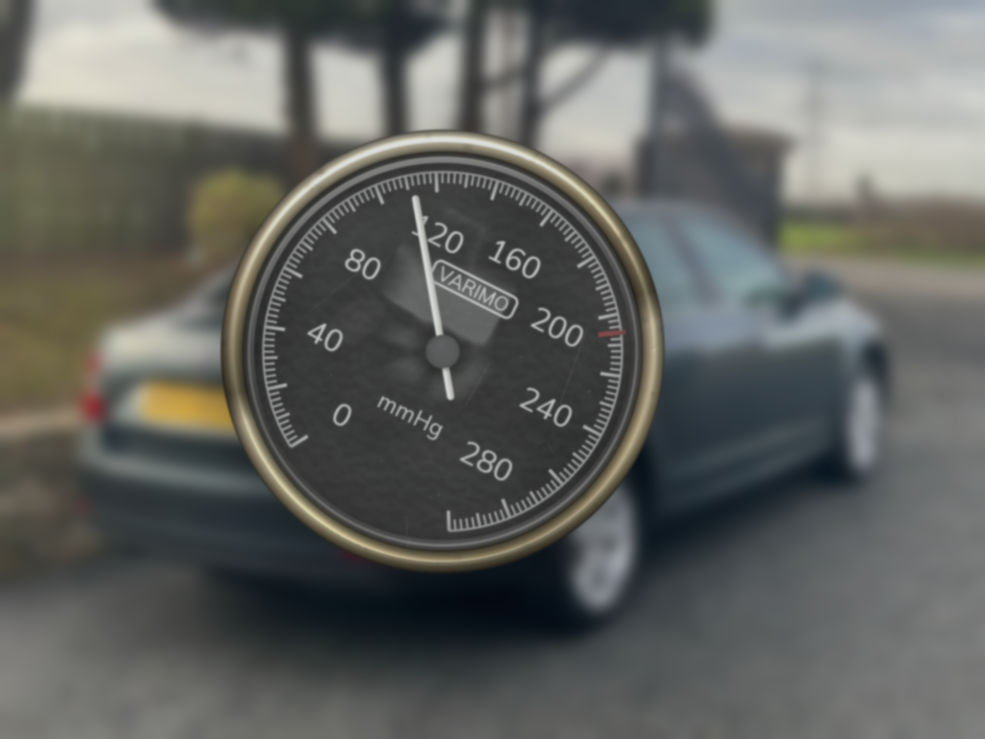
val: 112 (mmHg)
